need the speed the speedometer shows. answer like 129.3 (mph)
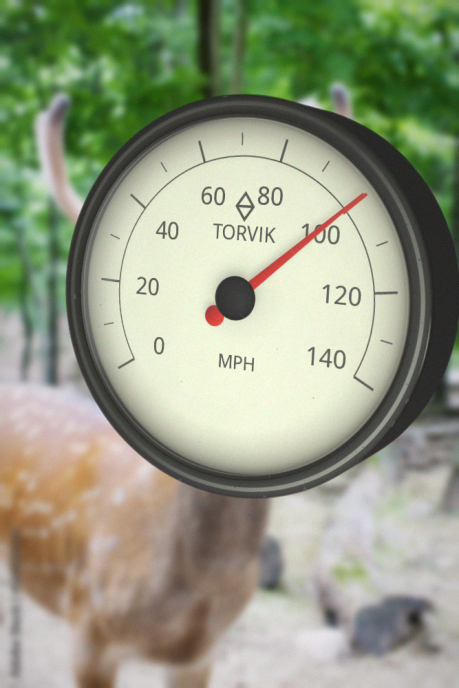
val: 100 (mph)
